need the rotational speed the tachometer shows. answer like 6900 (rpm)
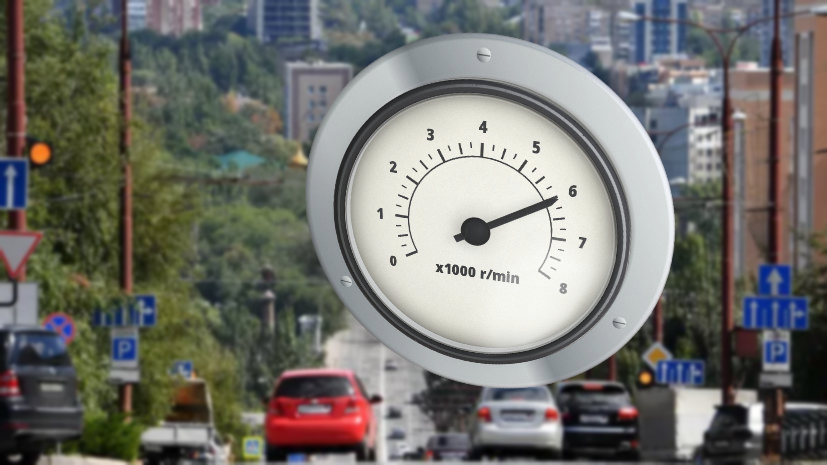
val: 6000 (rpm)
